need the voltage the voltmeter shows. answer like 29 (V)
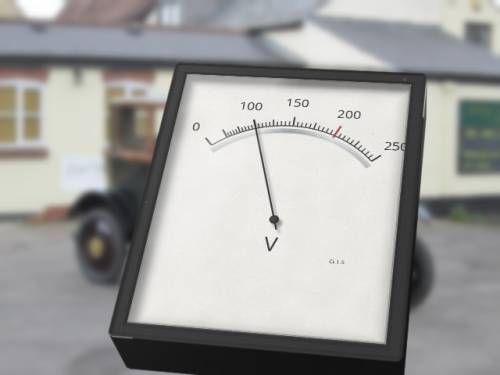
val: 100 (V)
